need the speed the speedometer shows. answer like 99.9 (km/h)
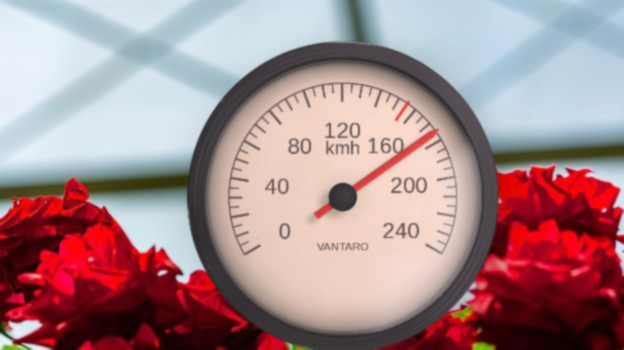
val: 175 (km/h)
